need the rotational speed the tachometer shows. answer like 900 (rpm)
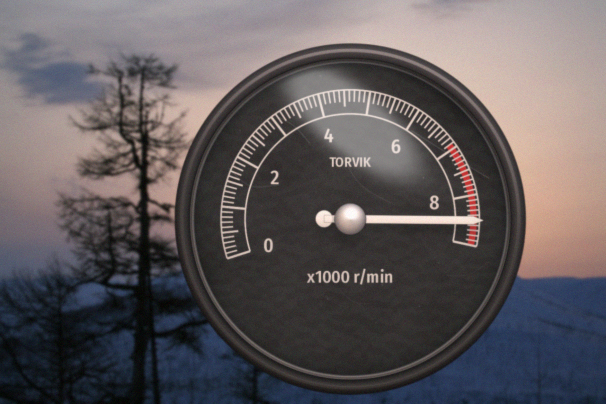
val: 8500 (rpm)
